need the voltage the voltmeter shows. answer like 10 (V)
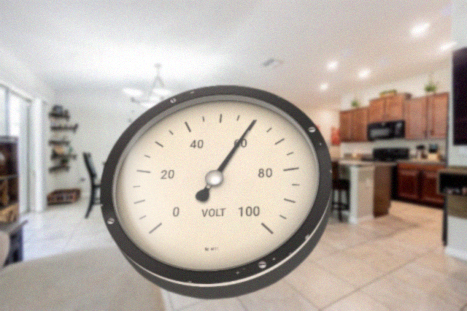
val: 60 (V)
